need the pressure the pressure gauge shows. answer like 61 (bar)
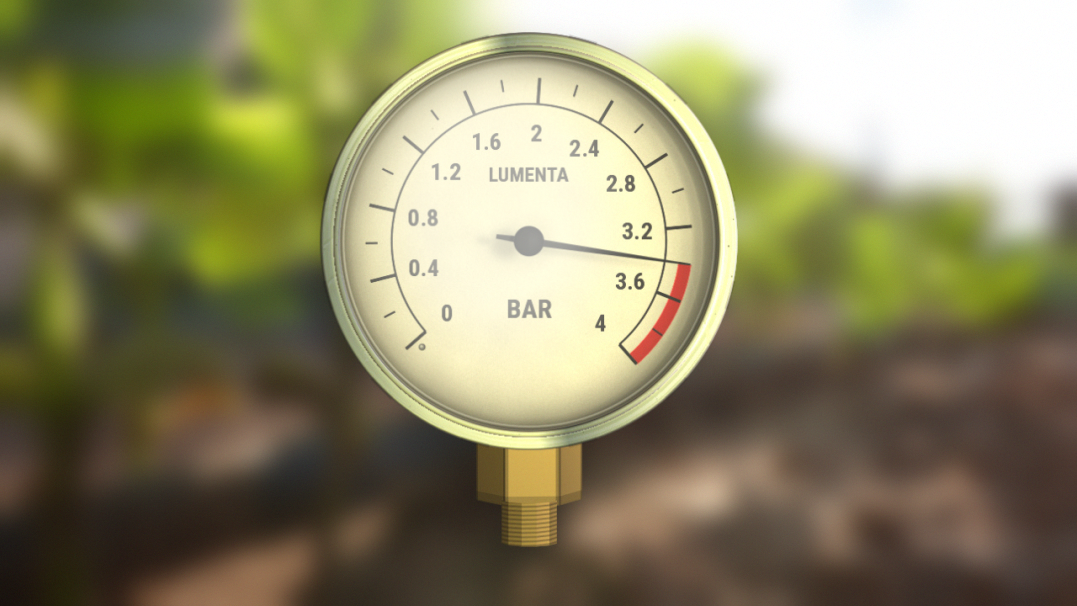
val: 3.4 (bar)
